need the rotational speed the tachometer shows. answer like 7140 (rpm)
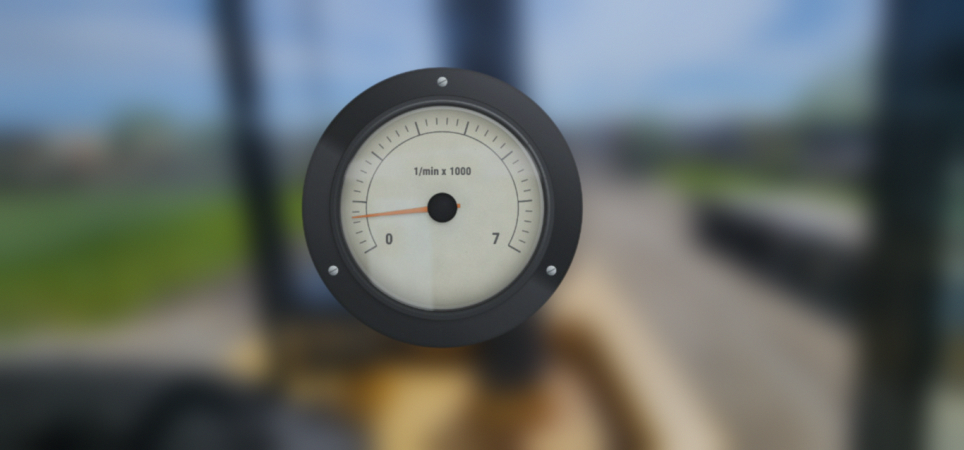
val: 700 (rpm)
